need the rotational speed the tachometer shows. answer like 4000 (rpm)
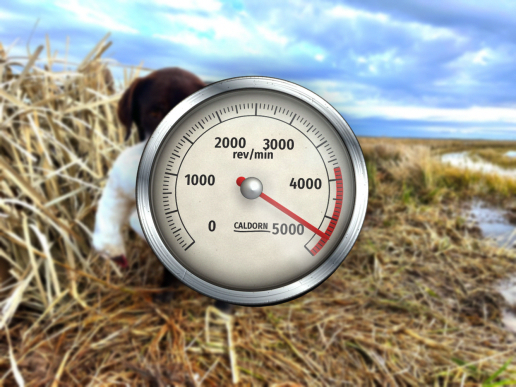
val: 4750 (rpm)
